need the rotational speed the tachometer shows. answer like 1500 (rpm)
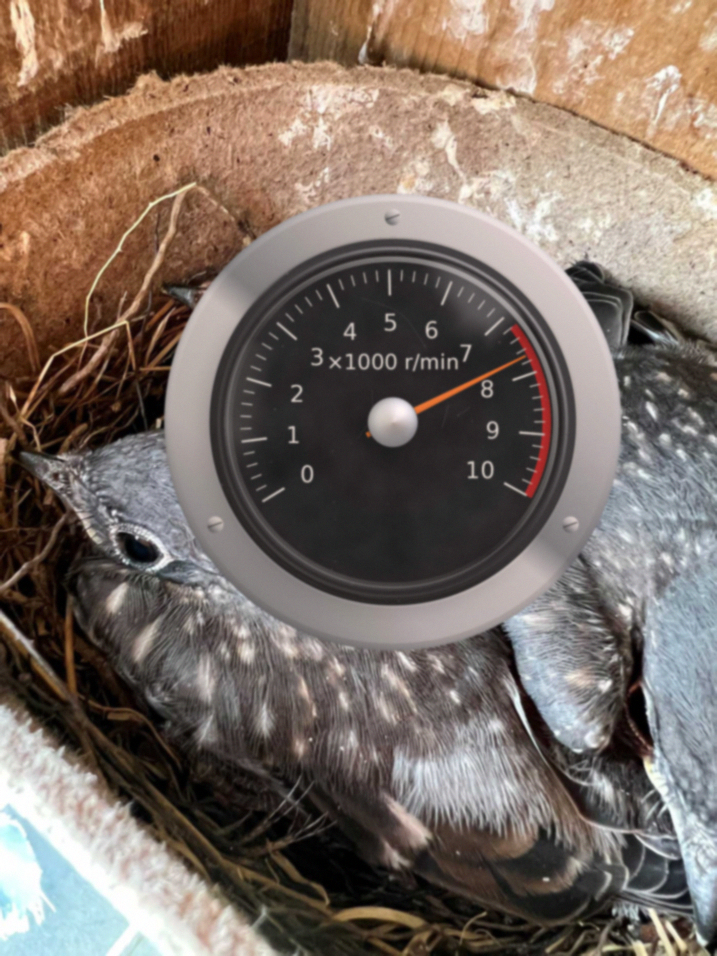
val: 7700 (rpm)
